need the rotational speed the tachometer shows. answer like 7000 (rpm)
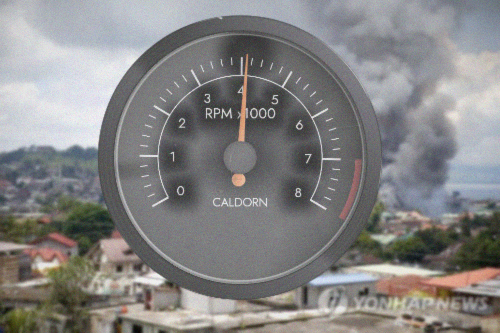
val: 4100 (rpm)
